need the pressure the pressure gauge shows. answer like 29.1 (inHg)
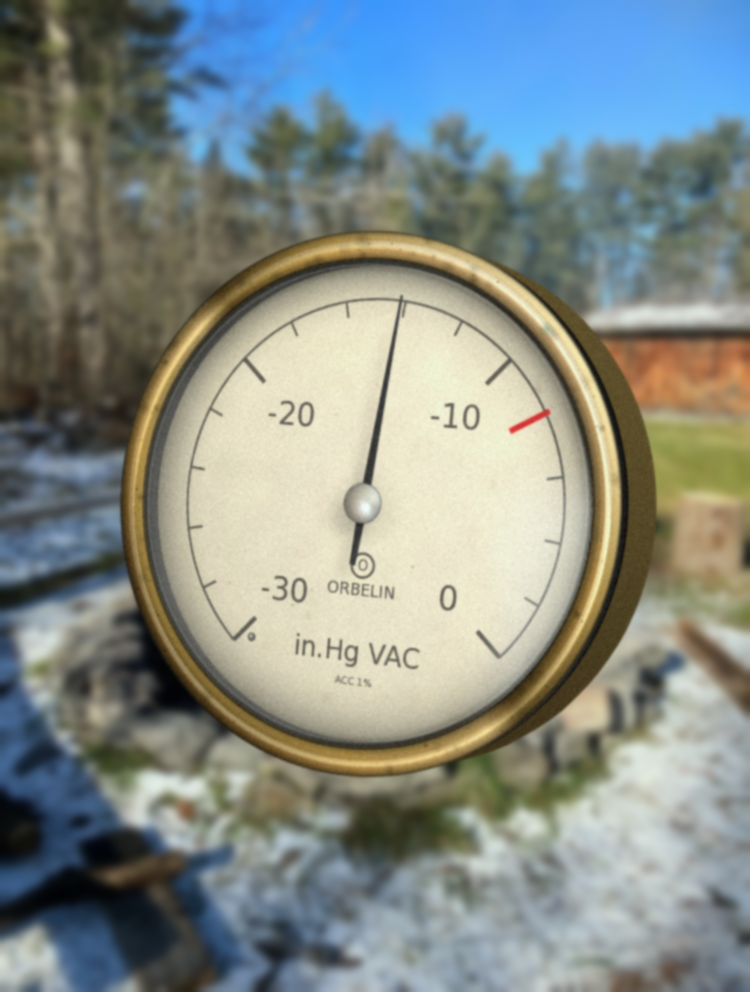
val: -14 (inHg)
